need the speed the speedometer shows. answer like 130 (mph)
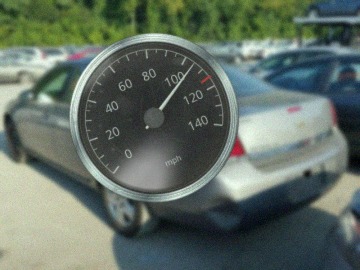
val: 105 (mph)
